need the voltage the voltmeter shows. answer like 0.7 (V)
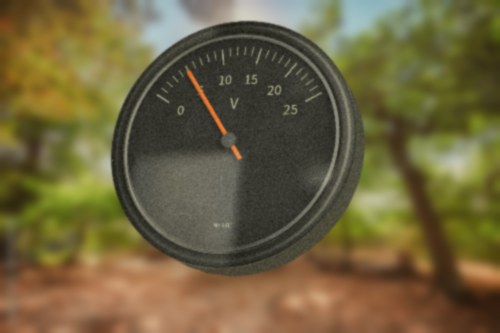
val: 5 (V)
